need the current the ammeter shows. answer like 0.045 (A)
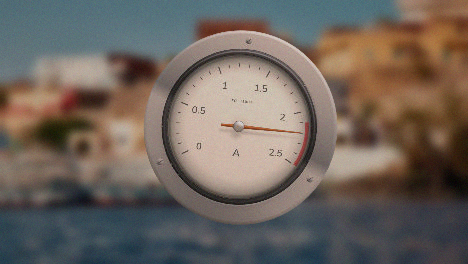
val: 2.2 (A)
